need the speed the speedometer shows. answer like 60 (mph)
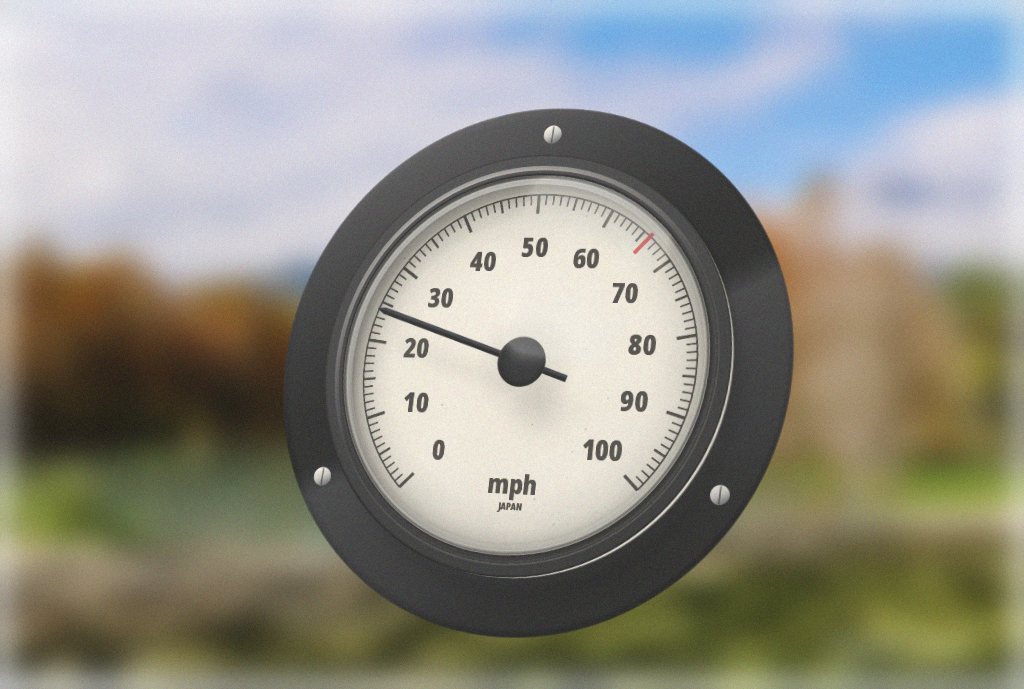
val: 24 (mph)
